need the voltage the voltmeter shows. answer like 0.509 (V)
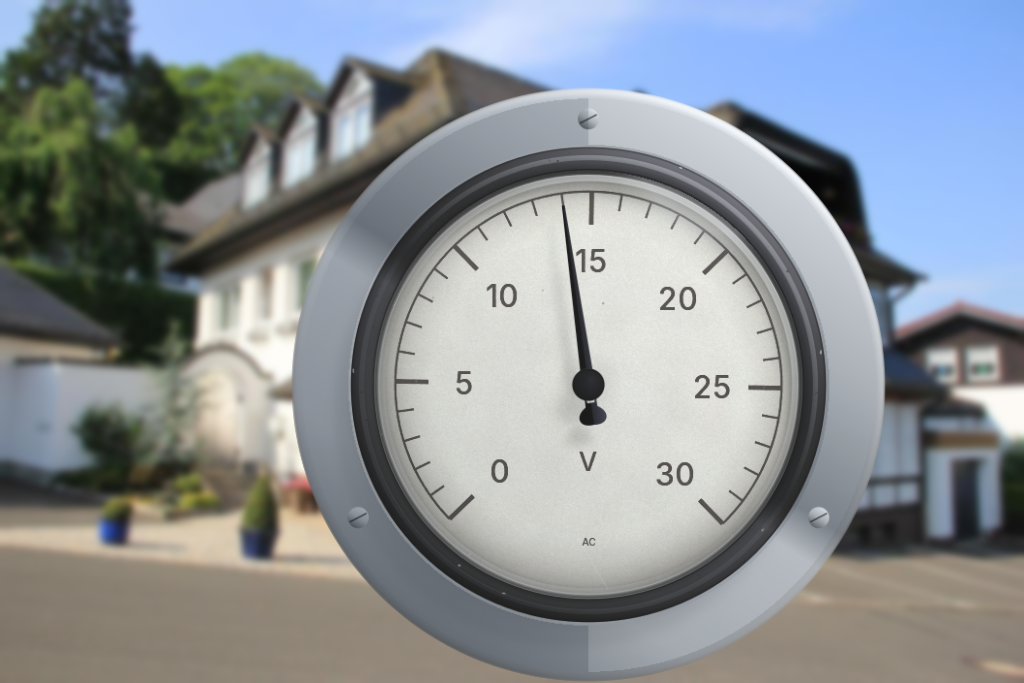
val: 14 (V)
